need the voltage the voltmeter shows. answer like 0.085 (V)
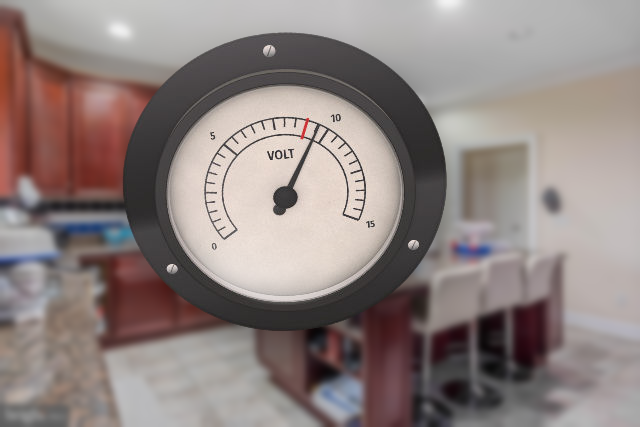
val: 9.5 (V)
